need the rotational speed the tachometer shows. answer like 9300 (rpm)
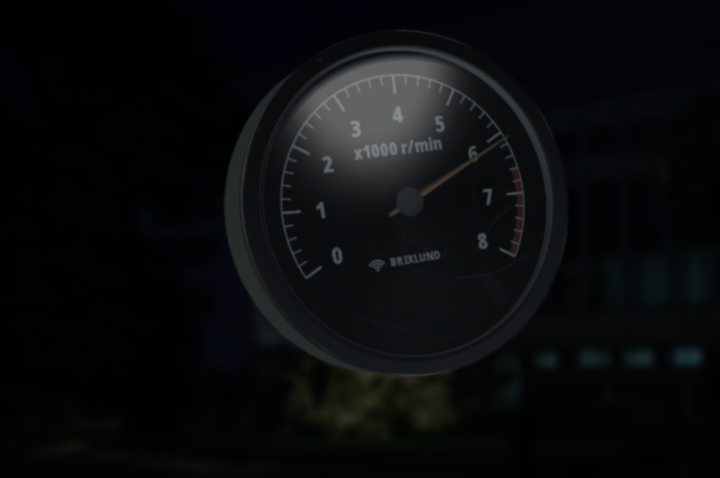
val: 6100 (rpm)
